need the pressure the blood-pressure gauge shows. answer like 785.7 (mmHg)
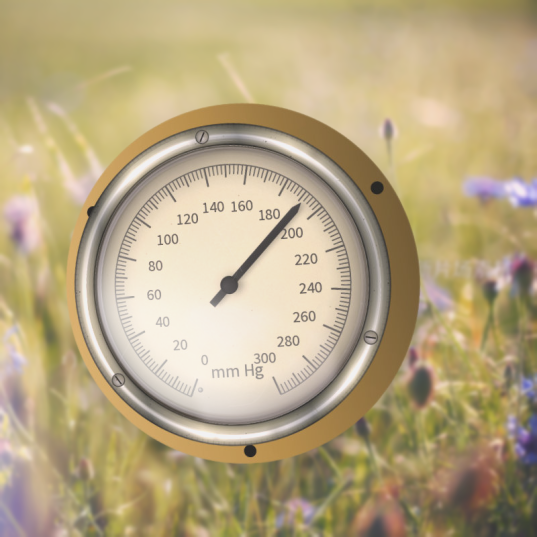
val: 192 (mmHg)
